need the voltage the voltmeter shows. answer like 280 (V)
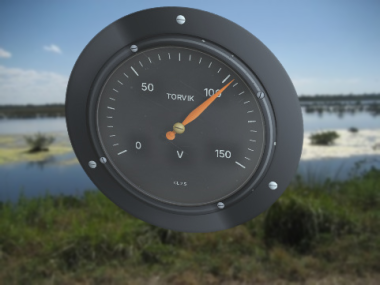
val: 102.5 (V)
